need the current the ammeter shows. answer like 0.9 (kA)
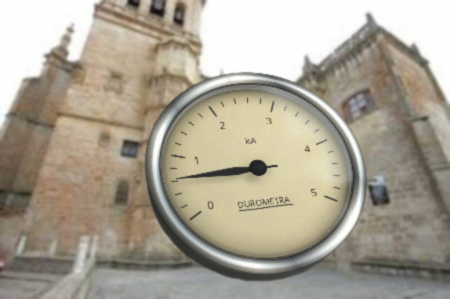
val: 0.6 (kA)
